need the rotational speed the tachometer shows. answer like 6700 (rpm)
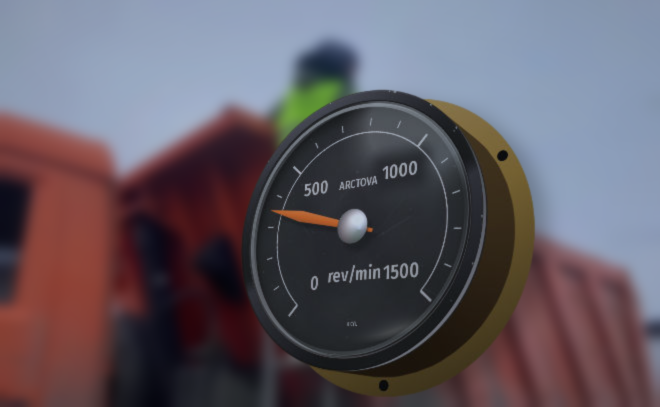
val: 350 (rpm)
